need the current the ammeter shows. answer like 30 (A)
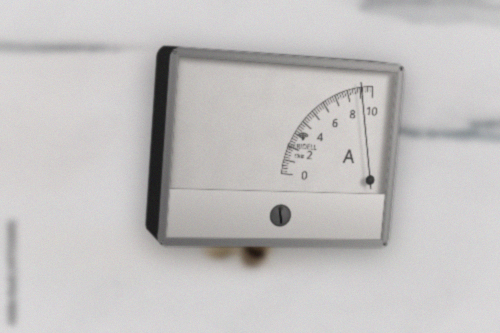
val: 9 (A)
